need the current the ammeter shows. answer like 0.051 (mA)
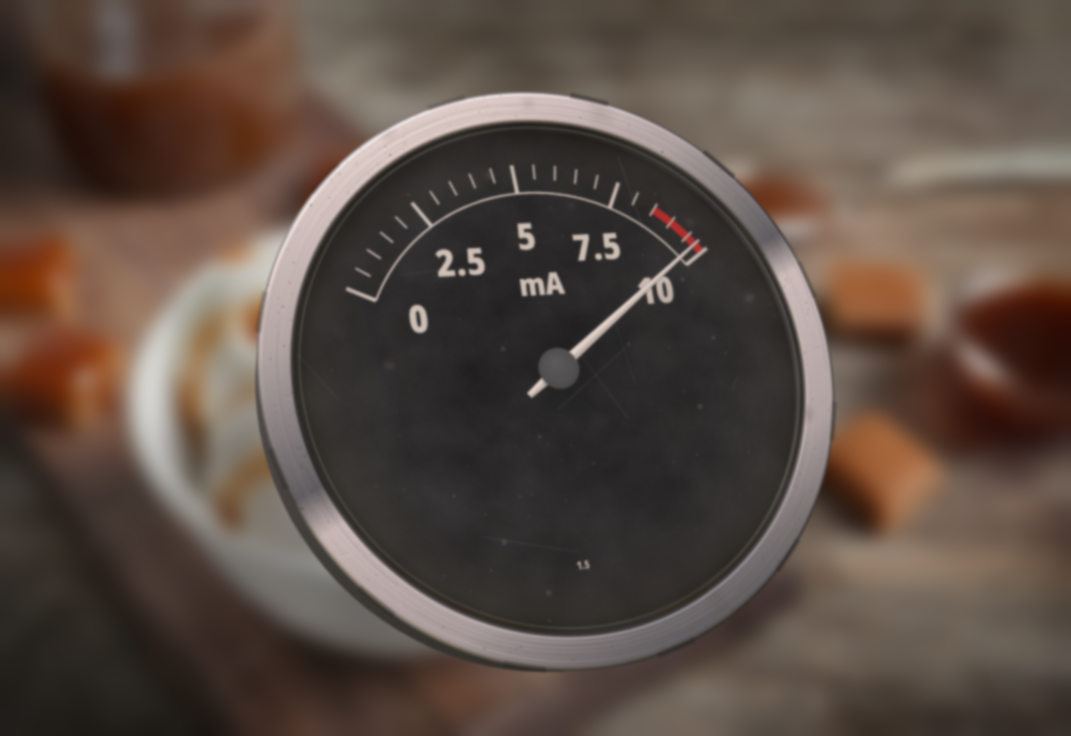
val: 9.75 (mA)
